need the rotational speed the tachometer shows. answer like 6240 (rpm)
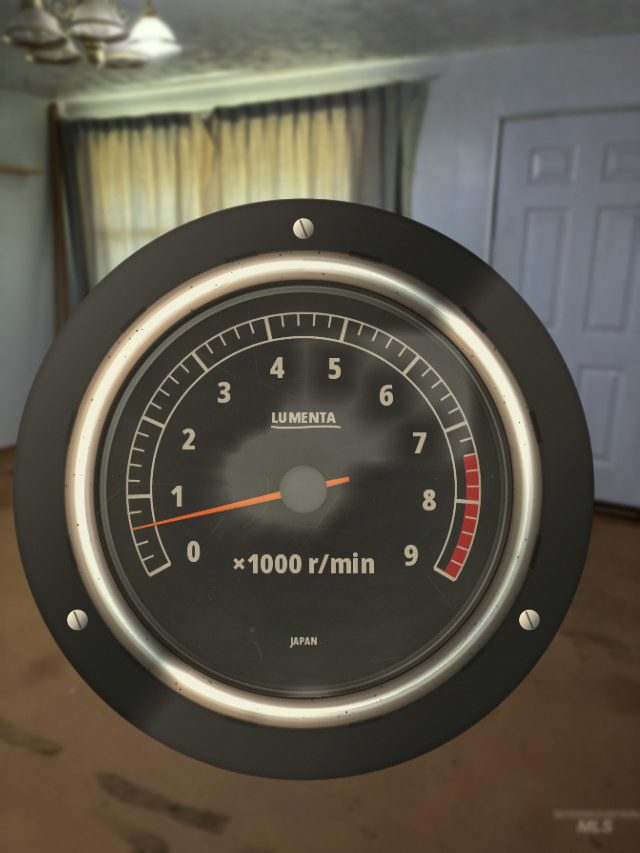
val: 600 (rpm)
